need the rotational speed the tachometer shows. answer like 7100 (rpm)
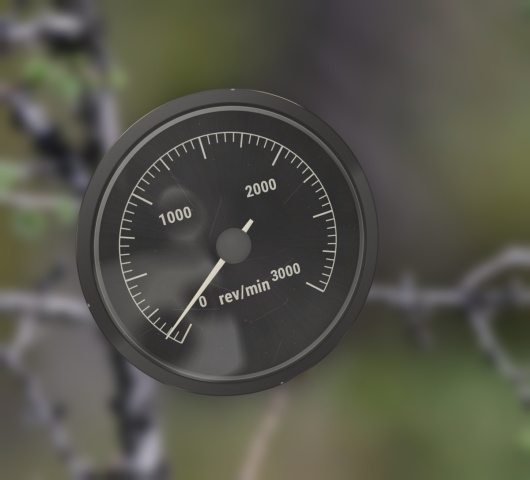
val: 100 (rpm)
